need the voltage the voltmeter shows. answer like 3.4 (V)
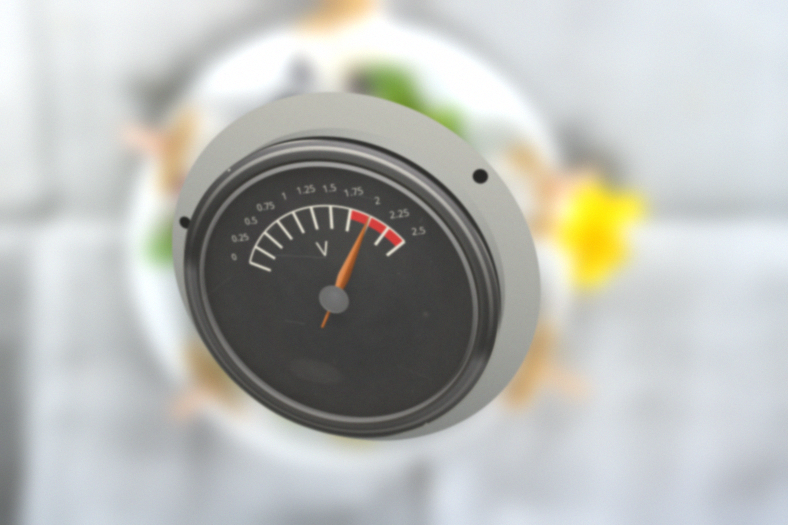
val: 2 (V)
